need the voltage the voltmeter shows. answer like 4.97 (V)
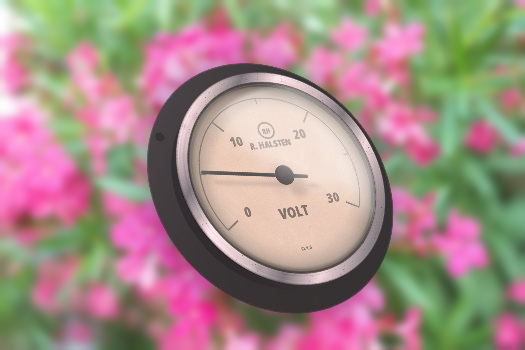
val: 5 (V)
